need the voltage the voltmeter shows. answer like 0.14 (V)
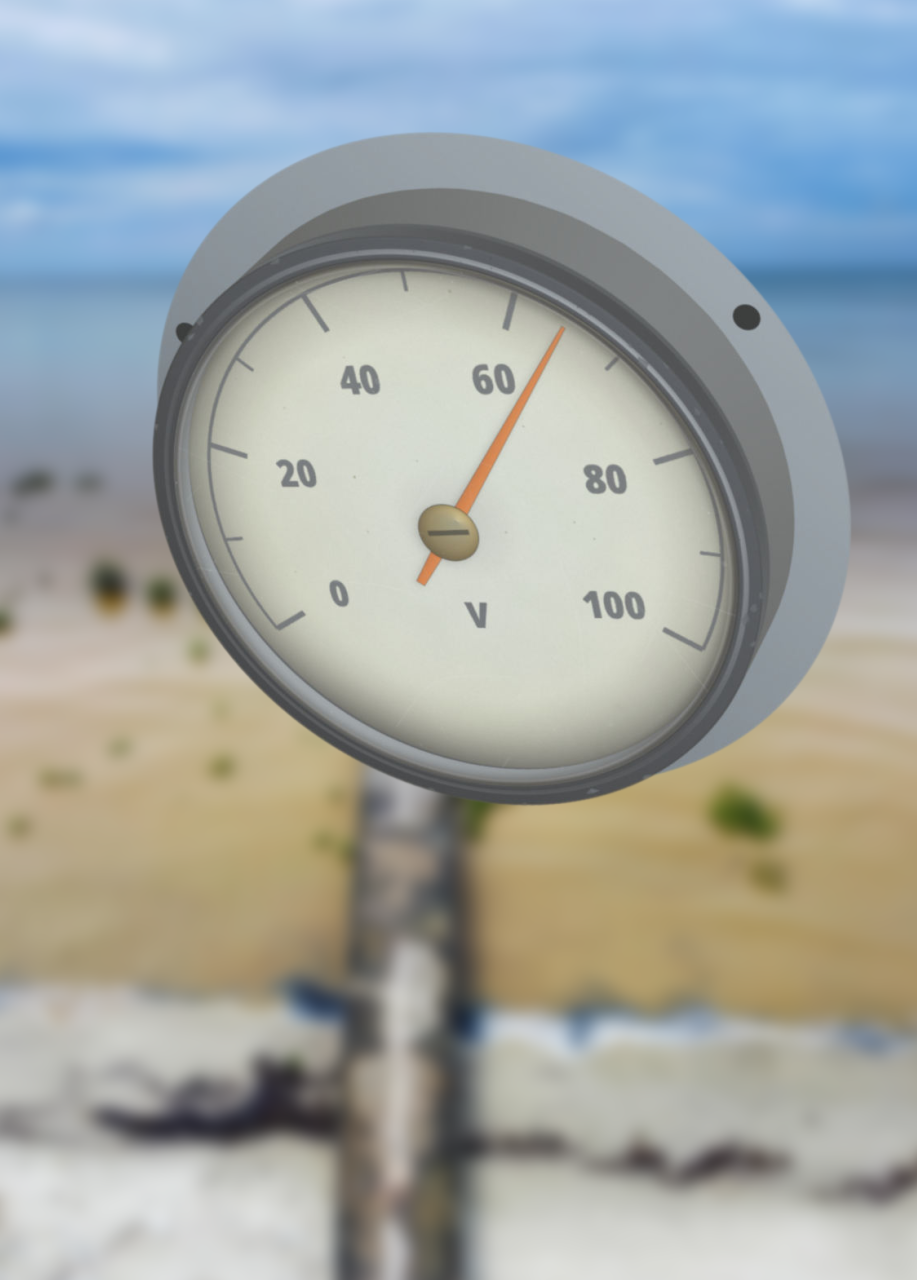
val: 65 (V)
